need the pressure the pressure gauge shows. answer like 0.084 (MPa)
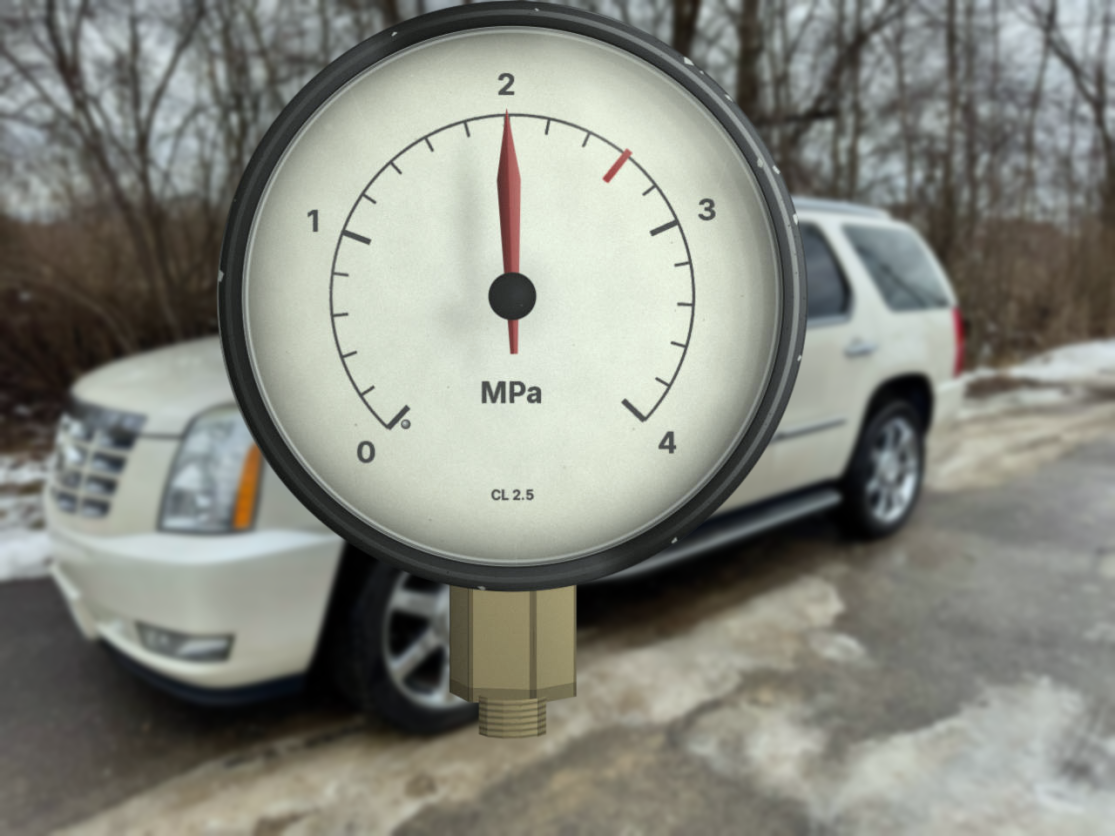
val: 2 (MPa)
